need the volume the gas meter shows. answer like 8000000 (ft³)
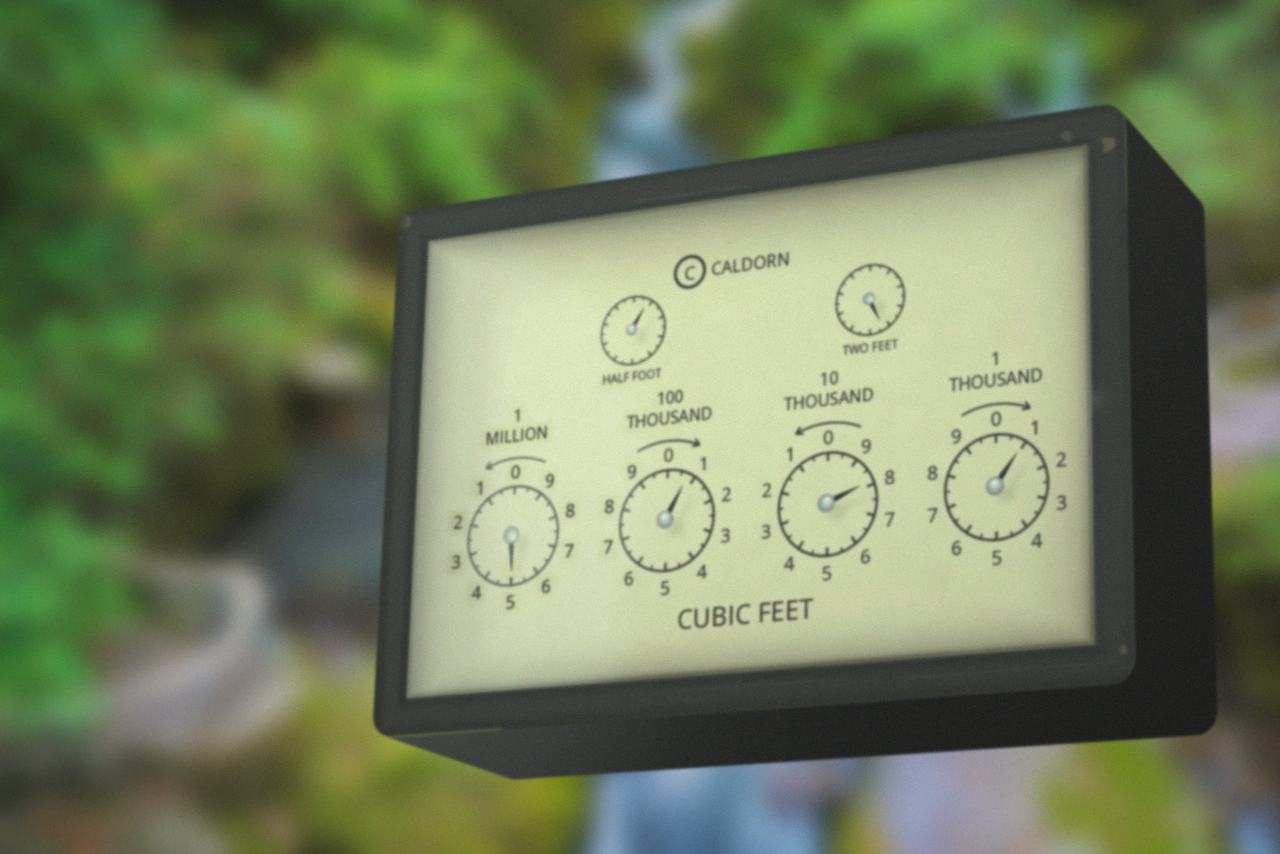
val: 508100 (ft³)
